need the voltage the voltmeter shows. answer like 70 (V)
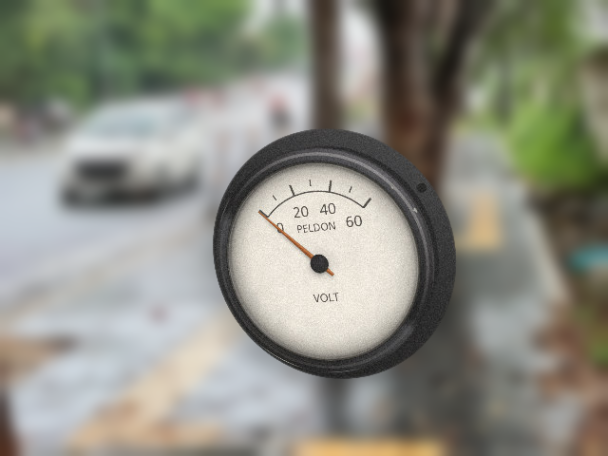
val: 0 (V)
